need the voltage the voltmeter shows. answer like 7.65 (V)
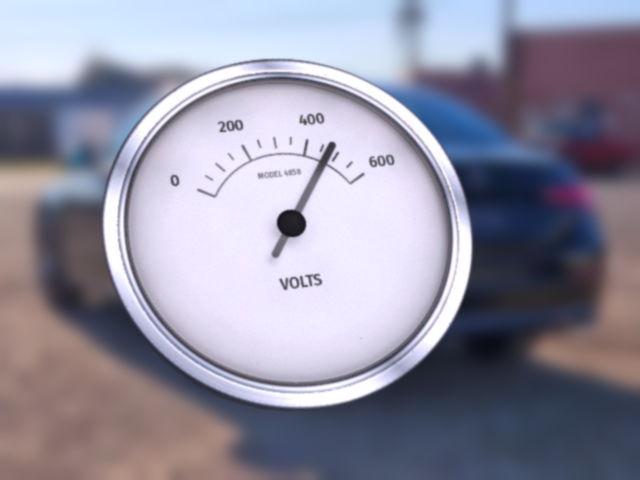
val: 475 (V)
